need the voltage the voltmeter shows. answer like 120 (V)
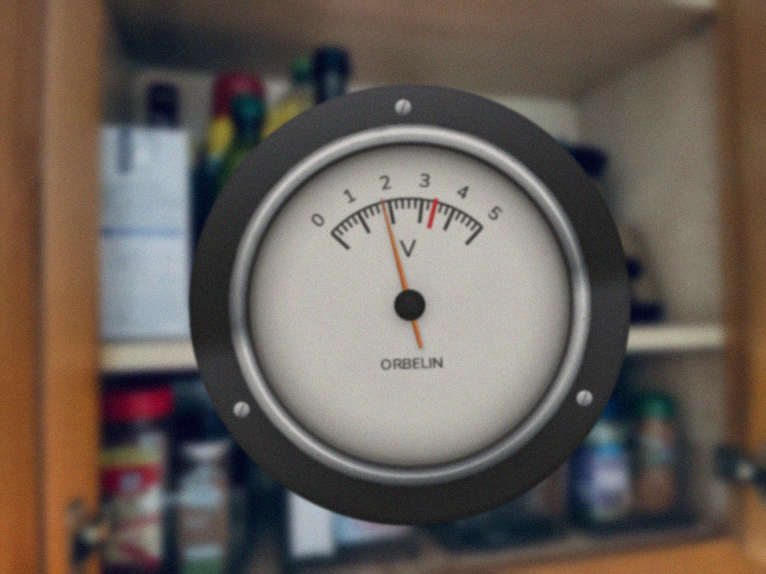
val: 1.8 (V)
